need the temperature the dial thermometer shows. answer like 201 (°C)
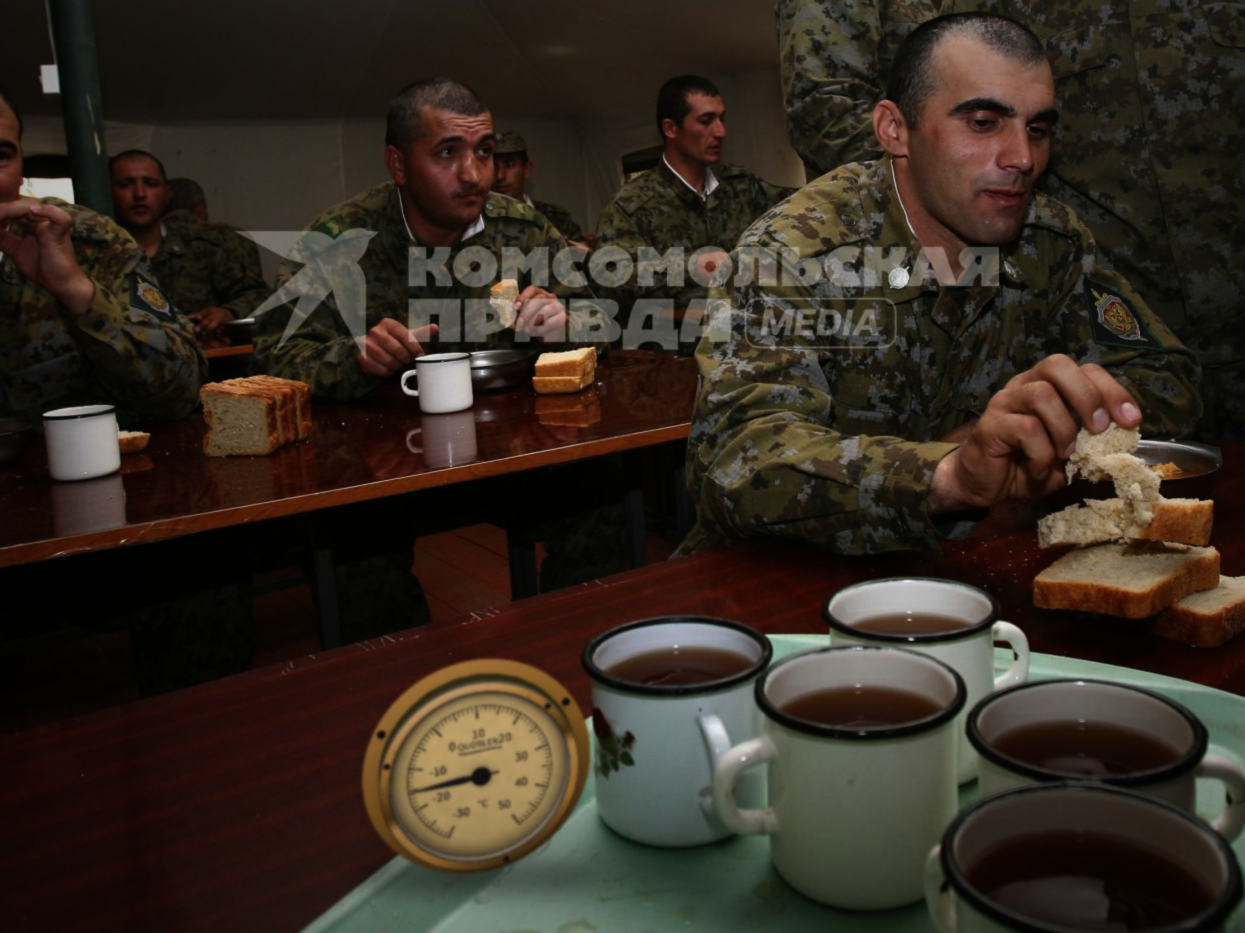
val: -15 (°C)
